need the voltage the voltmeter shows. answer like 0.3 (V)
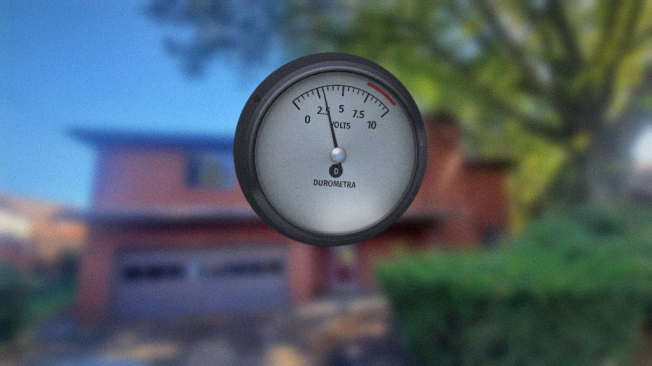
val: 3 (V)
